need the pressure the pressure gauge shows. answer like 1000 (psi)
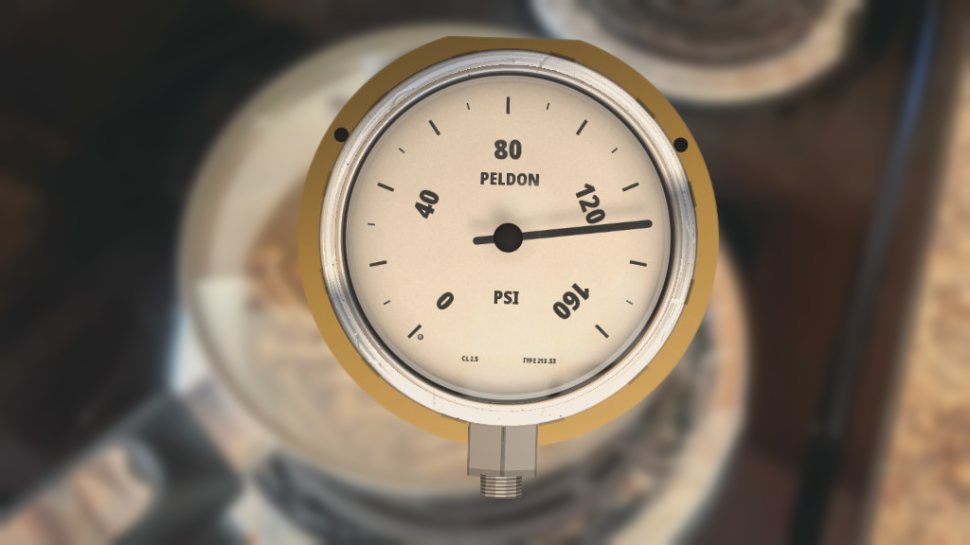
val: 130 (psi)
